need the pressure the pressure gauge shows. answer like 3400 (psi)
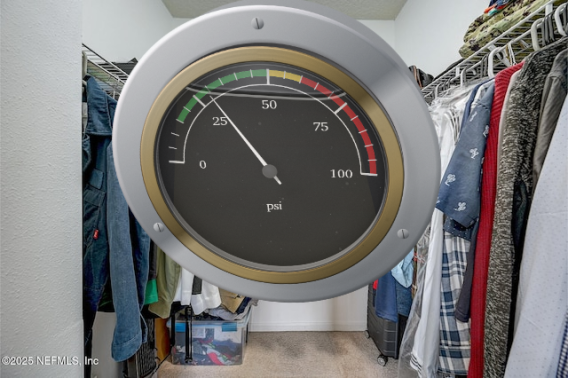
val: 30 (psi)
